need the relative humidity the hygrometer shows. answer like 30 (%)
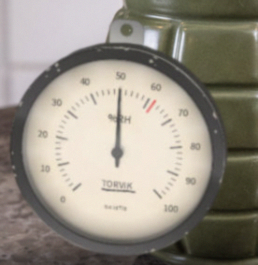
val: 50 (%)
